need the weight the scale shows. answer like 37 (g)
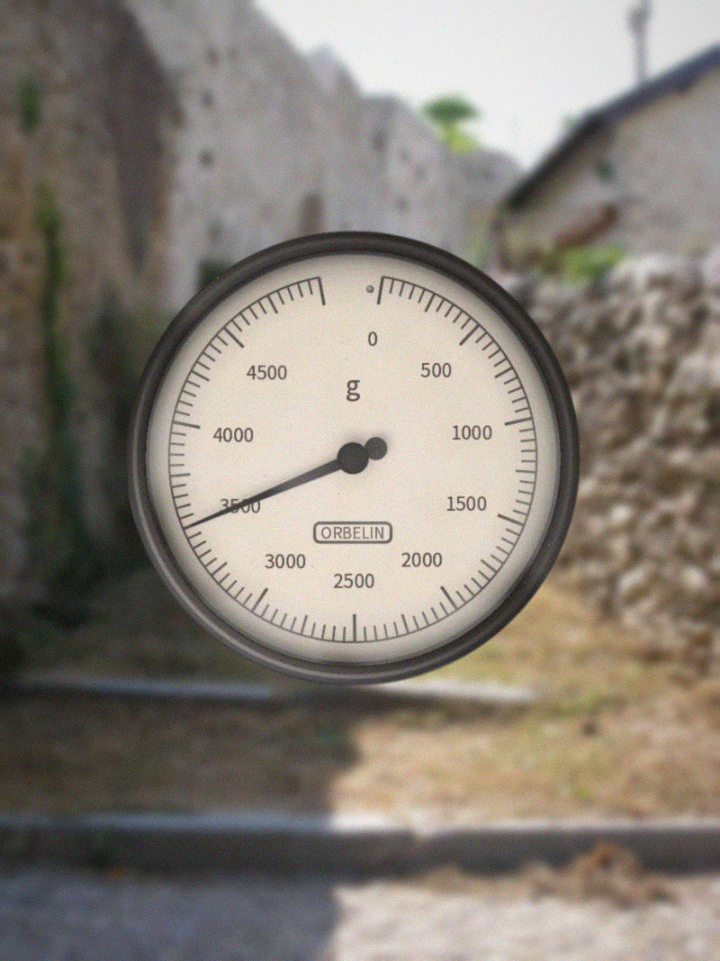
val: 3500 (g)
